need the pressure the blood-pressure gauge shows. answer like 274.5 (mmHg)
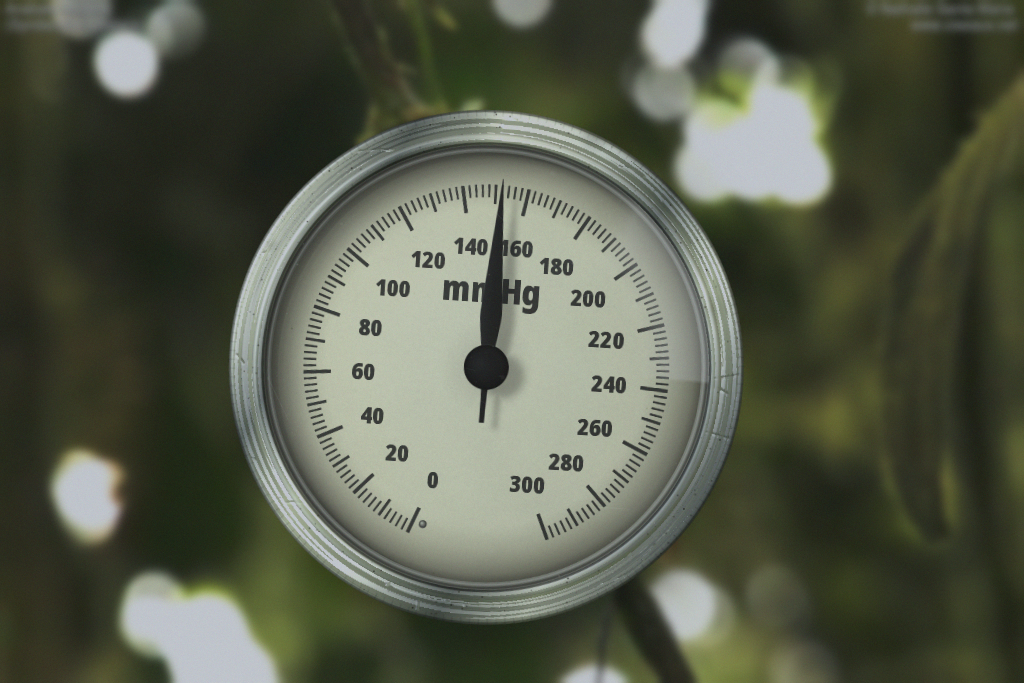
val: 152 (mmHg)
